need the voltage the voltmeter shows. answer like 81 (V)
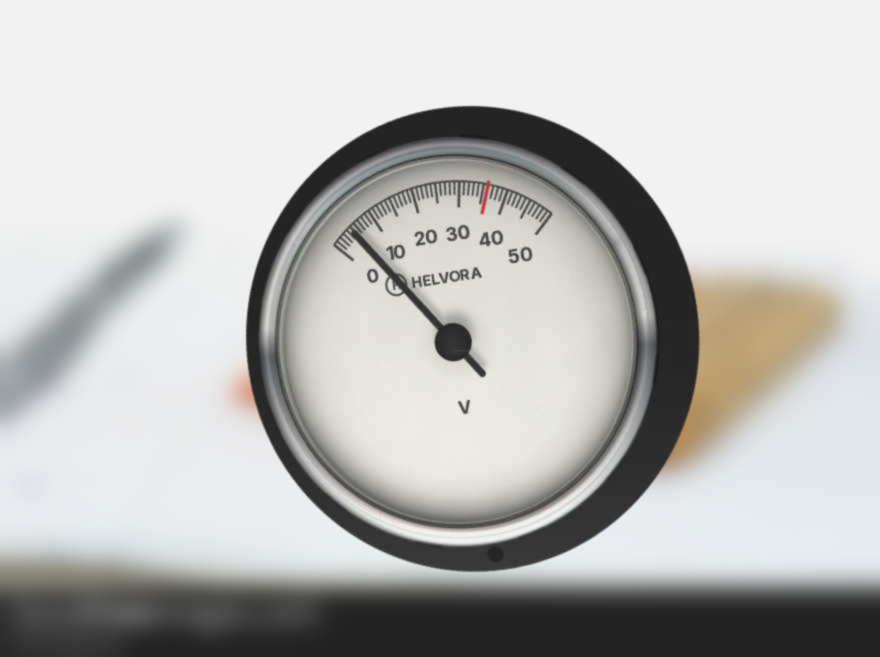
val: 5 (V)
